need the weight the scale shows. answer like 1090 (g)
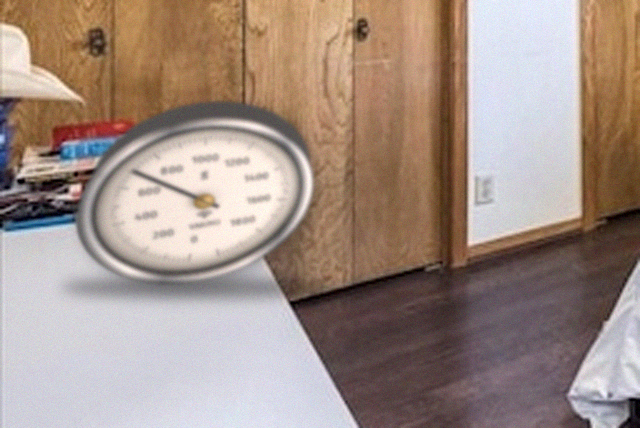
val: 700 (g)
